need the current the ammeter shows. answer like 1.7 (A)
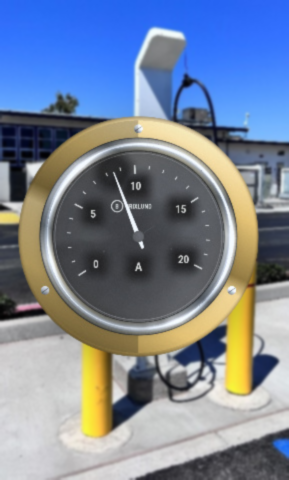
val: 8.5 (A)
